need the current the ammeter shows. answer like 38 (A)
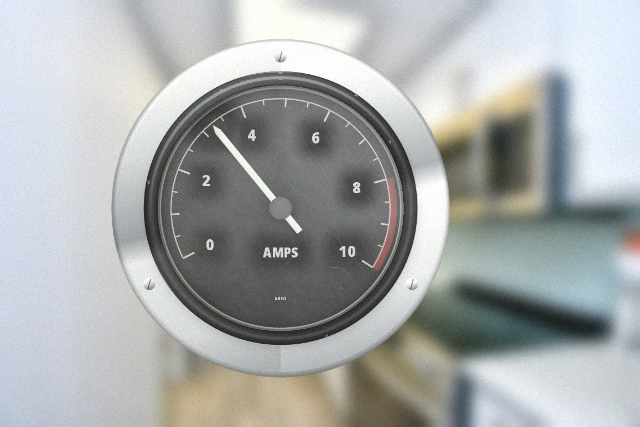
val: 3.25 (A)
